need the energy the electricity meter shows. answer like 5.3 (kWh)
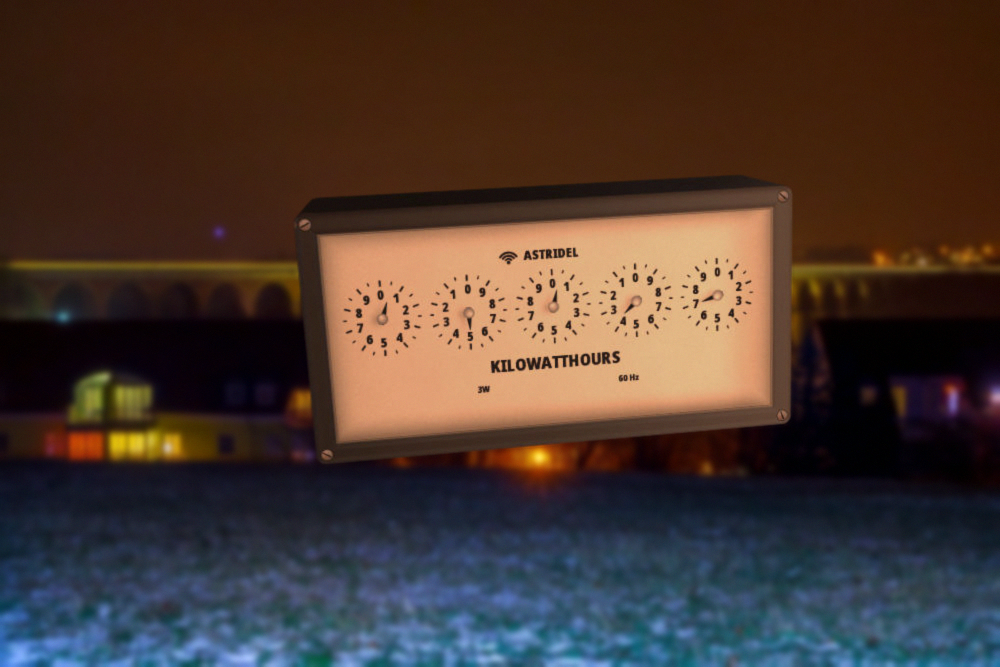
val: 5037 (kWh)
